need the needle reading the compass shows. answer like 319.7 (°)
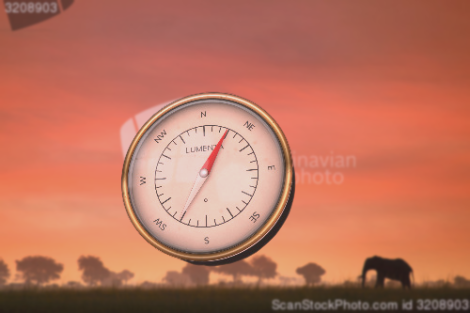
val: 30 (°)
